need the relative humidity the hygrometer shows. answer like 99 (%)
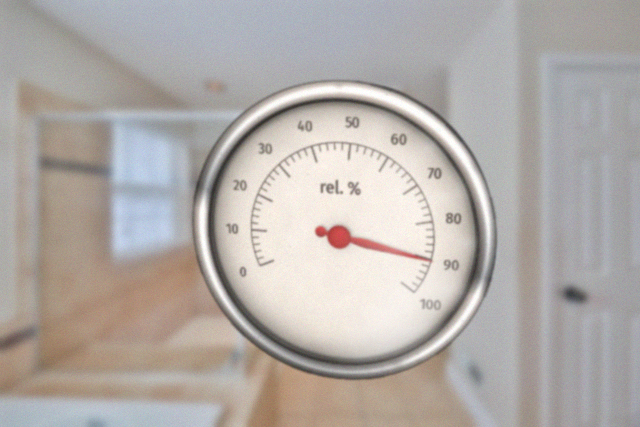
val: 90 (%)
